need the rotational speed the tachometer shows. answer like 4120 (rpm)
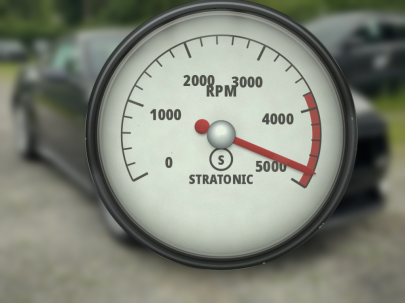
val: 4800 (rpm)
